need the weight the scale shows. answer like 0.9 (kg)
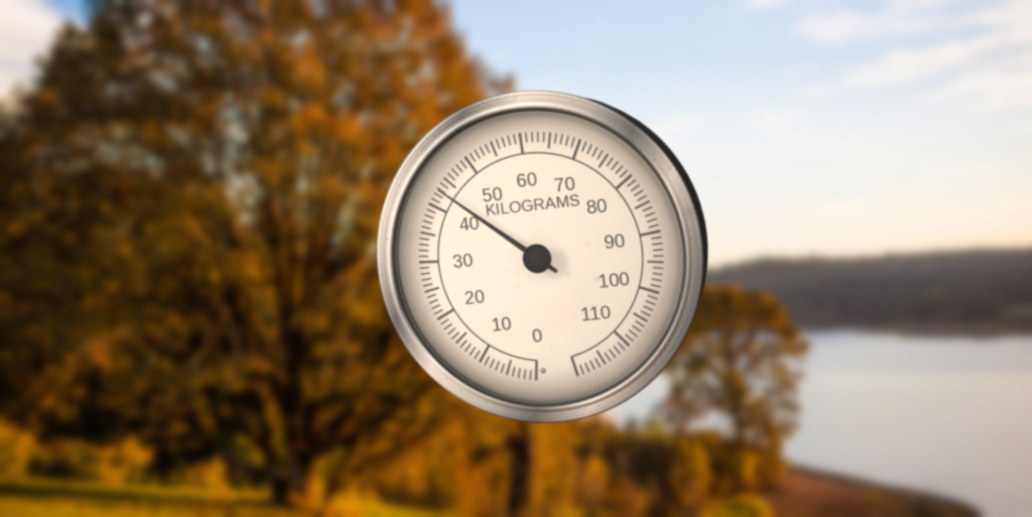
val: 43 (kg)
